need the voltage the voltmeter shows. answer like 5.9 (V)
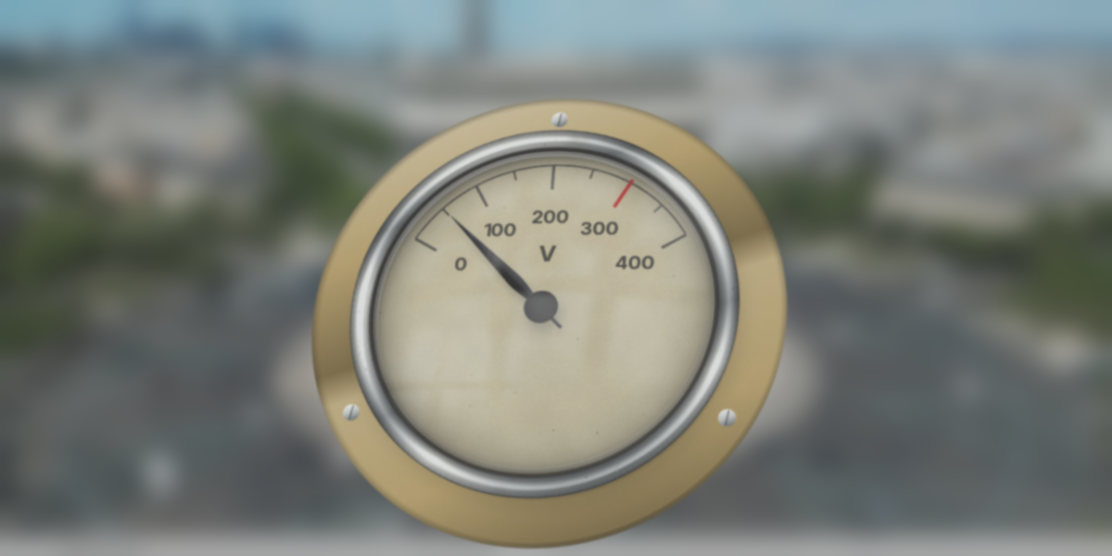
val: 50 (V)
